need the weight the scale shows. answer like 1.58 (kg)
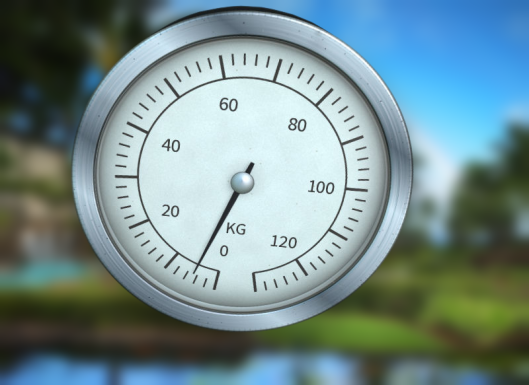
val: 5 (kg)
